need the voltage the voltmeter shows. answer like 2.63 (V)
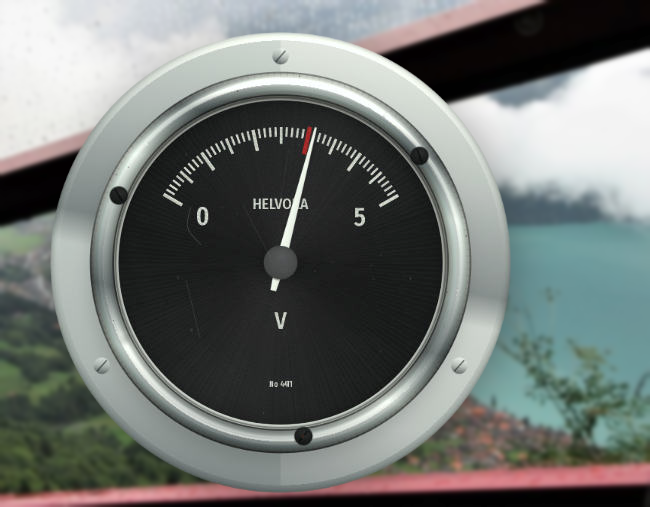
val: 3.1 (V)
